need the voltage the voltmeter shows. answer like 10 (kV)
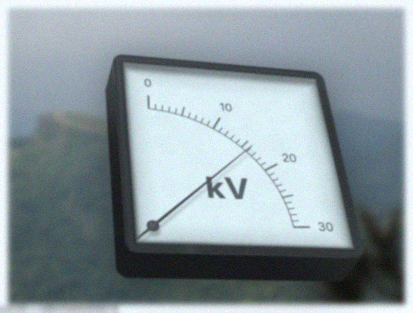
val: 16 (kV)
